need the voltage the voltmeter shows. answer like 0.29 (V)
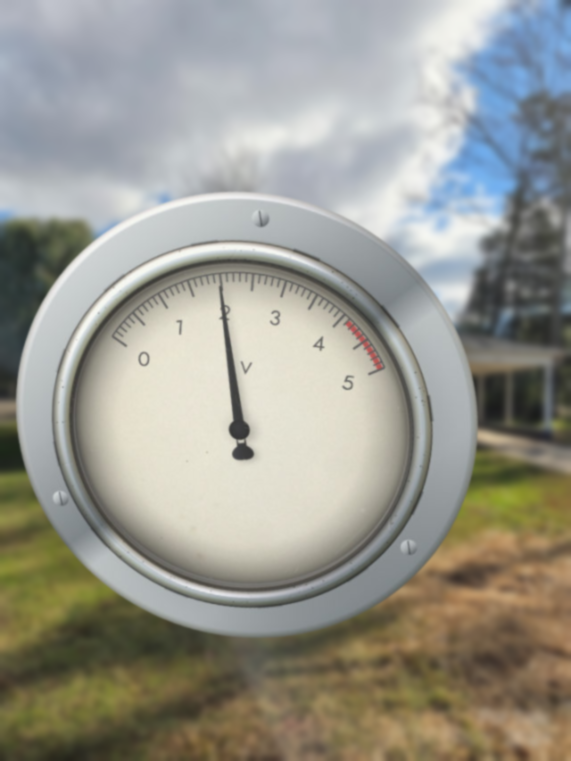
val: 2 (V)
